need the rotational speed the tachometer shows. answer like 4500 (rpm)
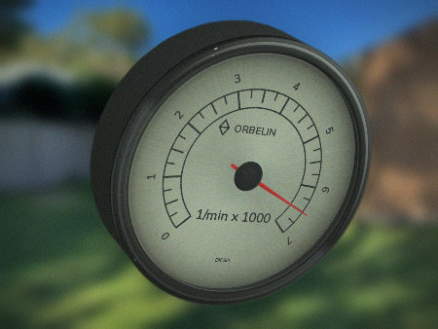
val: 6500 (rpm)
